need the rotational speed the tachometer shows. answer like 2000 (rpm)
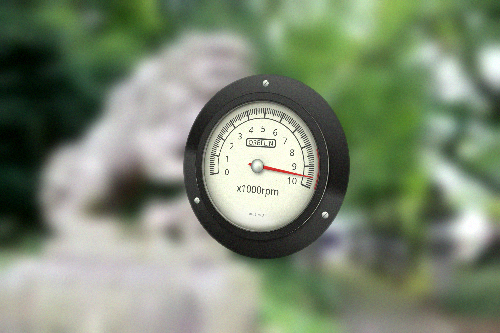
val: 9500 (rpm)
